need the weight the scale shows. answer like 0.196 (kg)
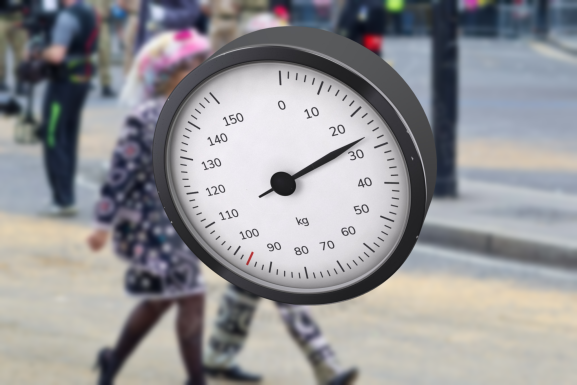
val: 26 (kg)
